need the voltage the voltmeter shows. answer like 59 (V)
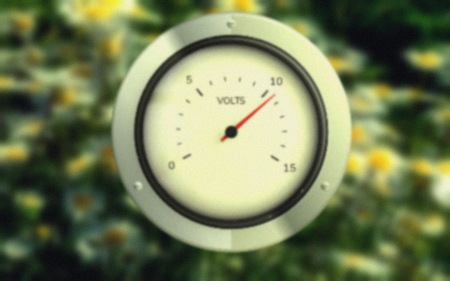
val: 10.5 (V)
